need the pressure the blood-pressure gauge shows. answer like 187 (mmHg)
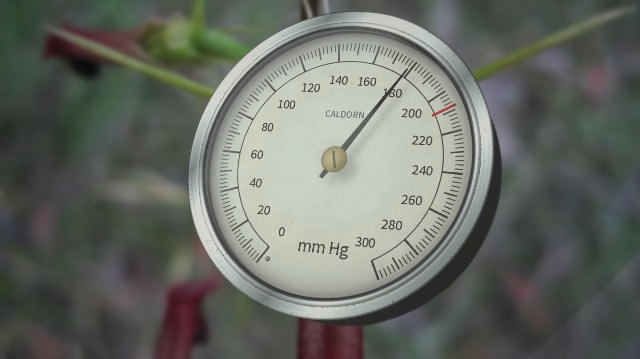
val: 180 (mmHg)
